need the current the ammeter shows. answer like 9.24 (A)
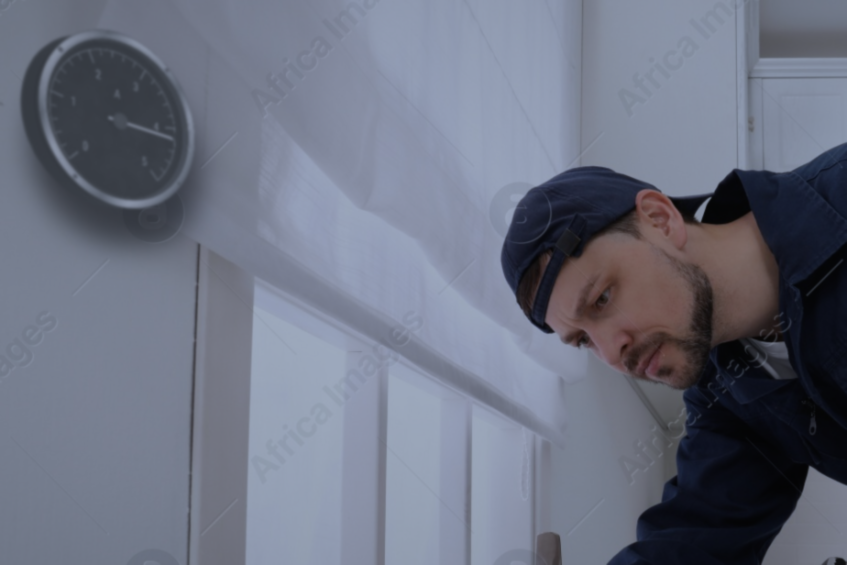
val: 4.2 (A)
